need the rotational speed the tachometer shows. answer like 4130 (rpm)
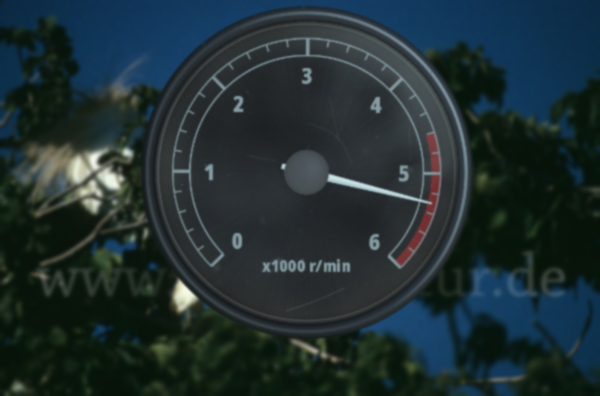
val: 5300 (rpm)
